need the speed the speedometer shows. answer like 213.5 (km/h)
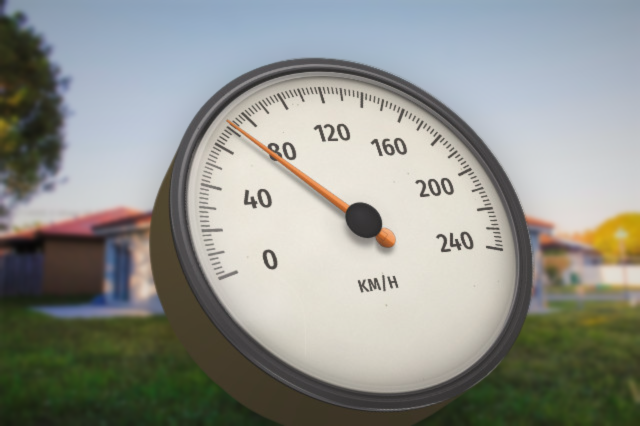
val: 70 (km/h)
